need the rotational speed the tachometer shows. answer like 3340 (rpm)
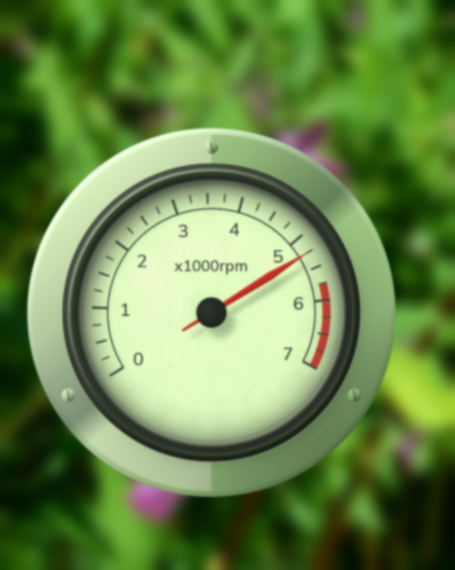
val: 5250 (rpm)
